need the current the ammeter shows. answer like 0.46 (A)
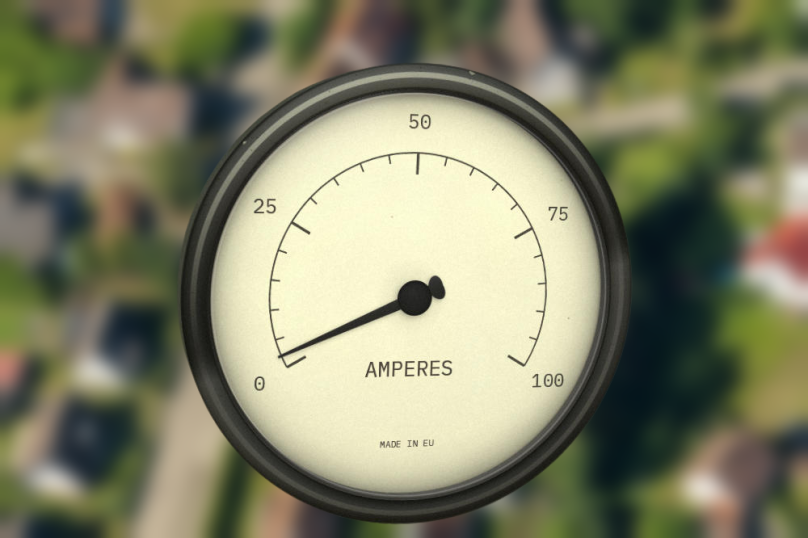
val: 2.5 (A)
